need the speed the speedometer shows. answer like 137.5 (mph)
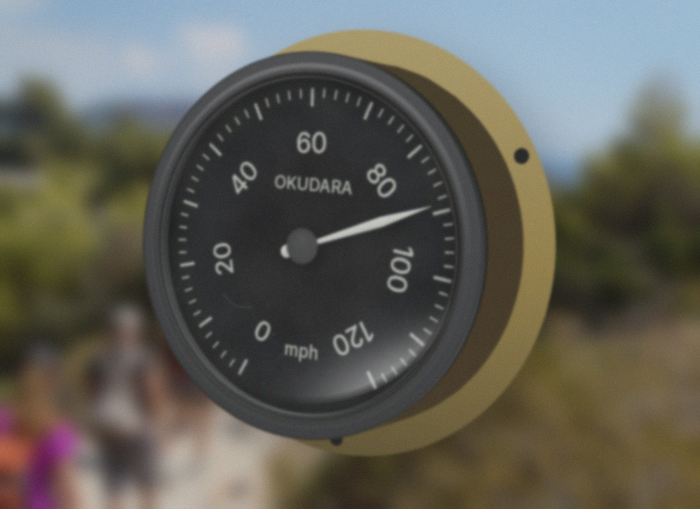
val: 89 (mph)
